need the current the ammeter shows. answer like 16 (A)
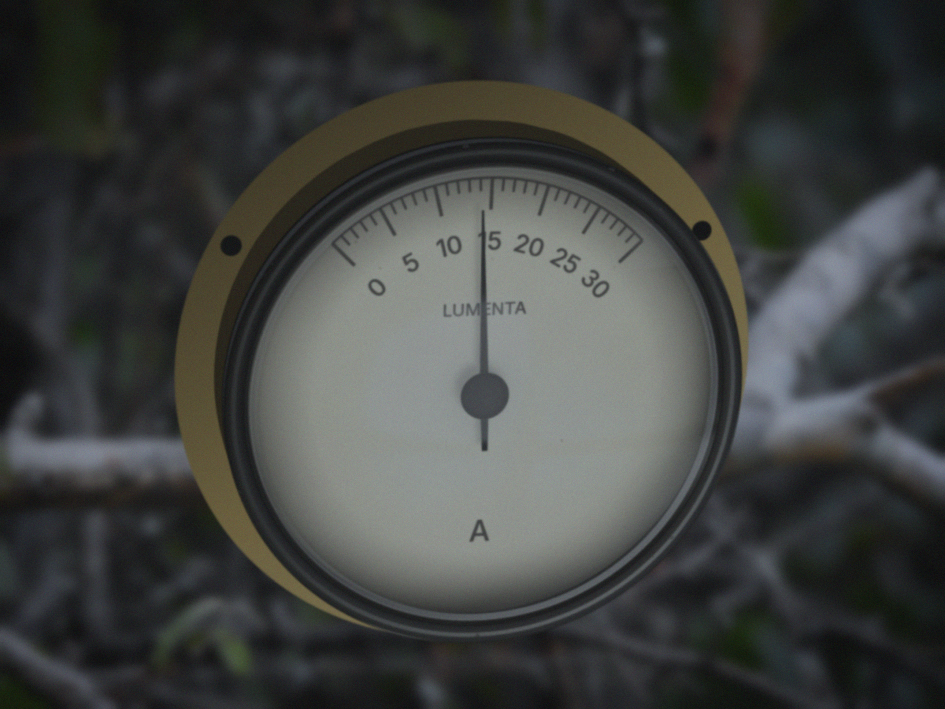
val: 14 (A)
